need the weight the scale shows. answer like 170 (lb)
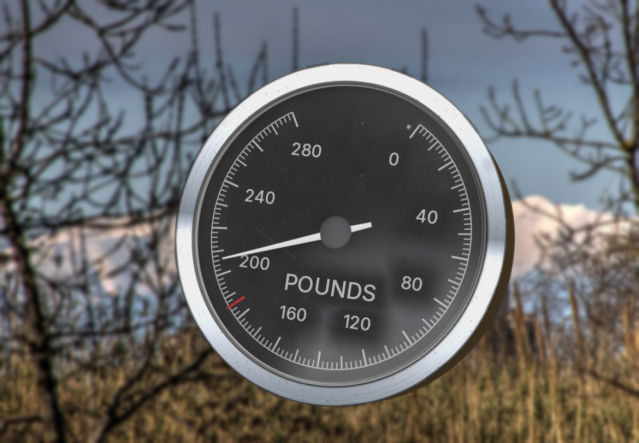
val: 206 (lb)
